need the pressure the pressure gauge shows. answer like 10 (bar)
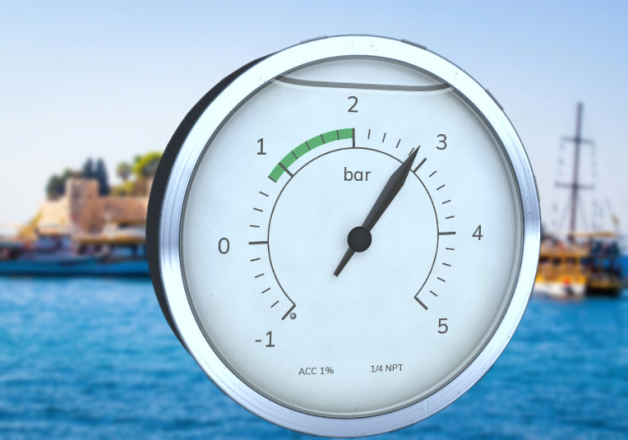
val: 2.8 (bar)
